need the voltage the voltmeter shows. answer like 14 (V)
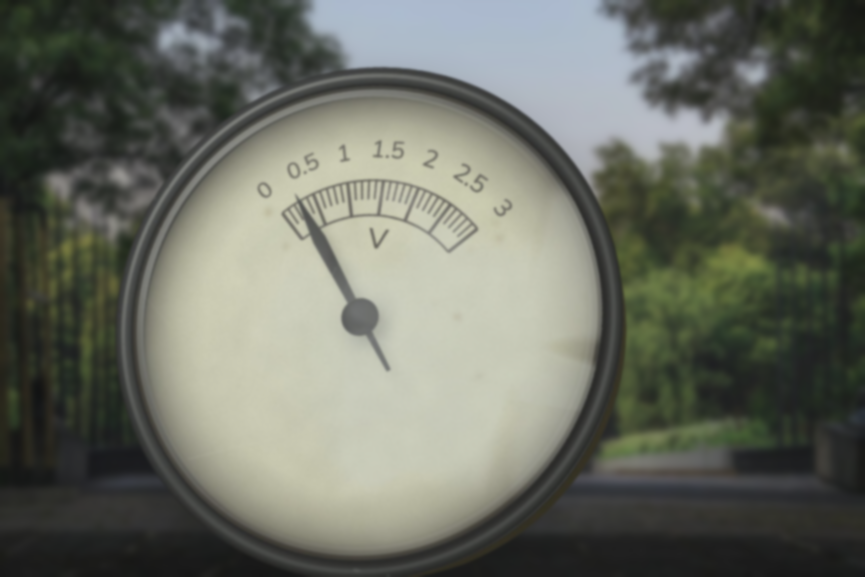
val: 0.3 (V)
